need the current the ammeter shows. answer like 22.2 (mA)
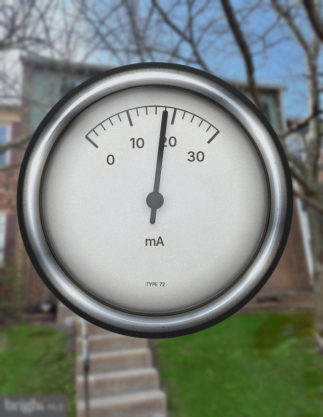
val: 18 (mA)
